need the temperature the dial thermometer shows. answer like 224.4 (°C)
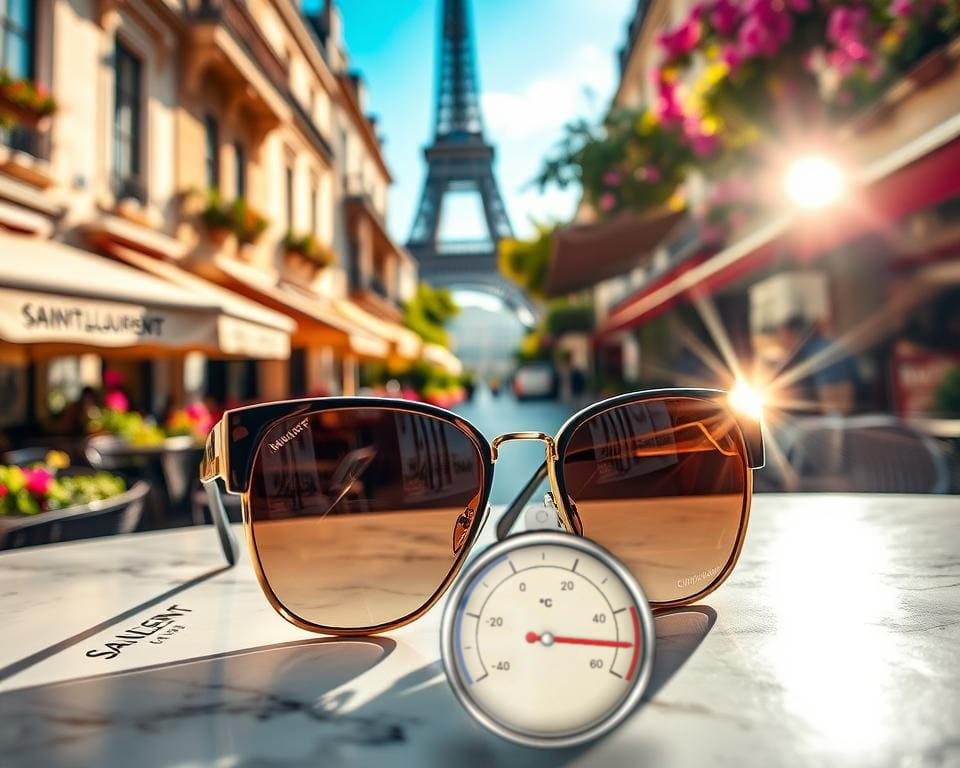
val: 50 (°C)
